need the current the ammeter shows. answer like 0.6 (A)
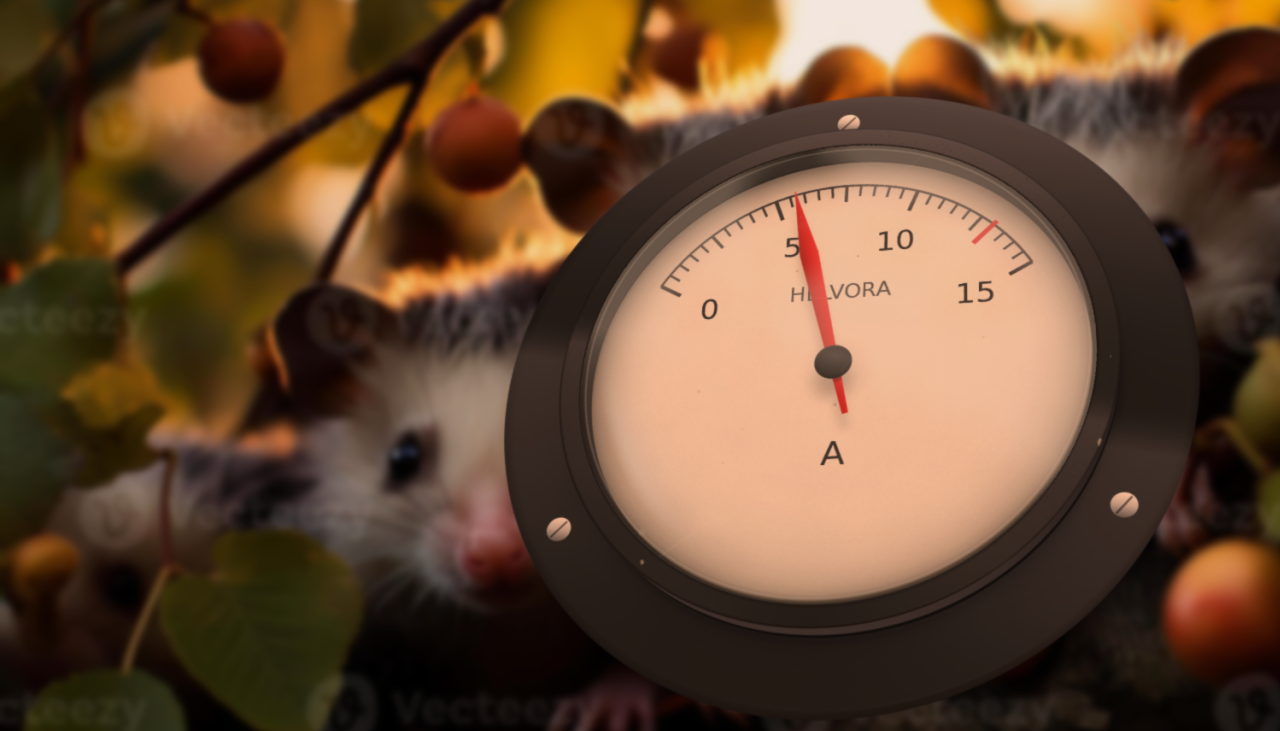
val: 5.75 (A)
